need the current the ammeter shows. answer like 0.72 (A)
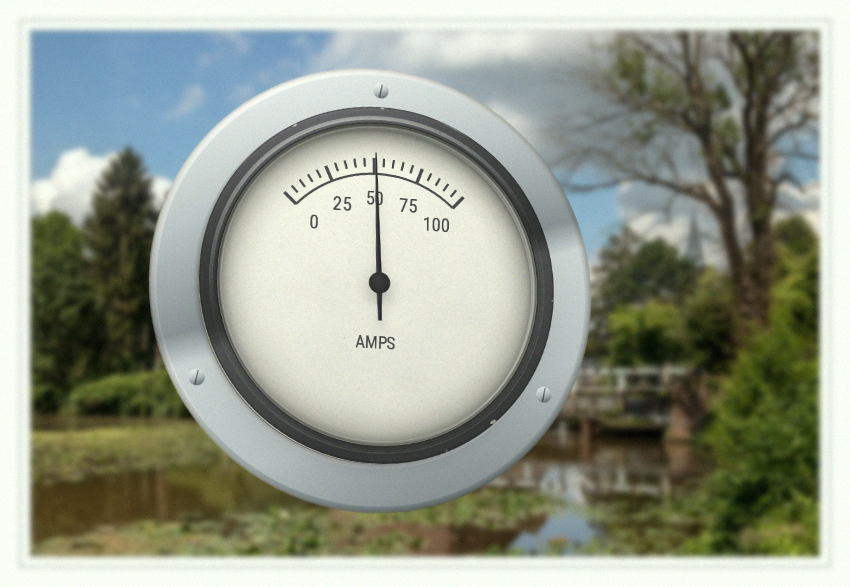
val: 50 (A)
